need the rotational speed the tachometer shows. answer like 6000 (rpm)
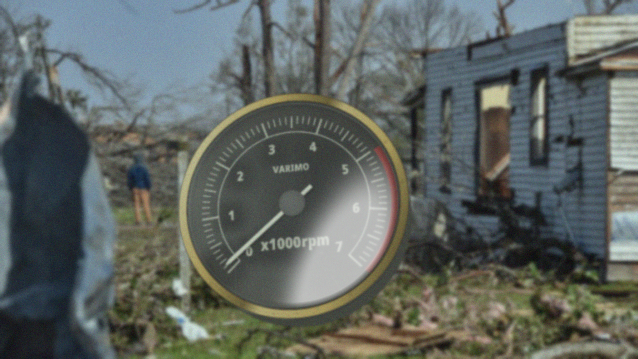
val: 100 (rpm)
